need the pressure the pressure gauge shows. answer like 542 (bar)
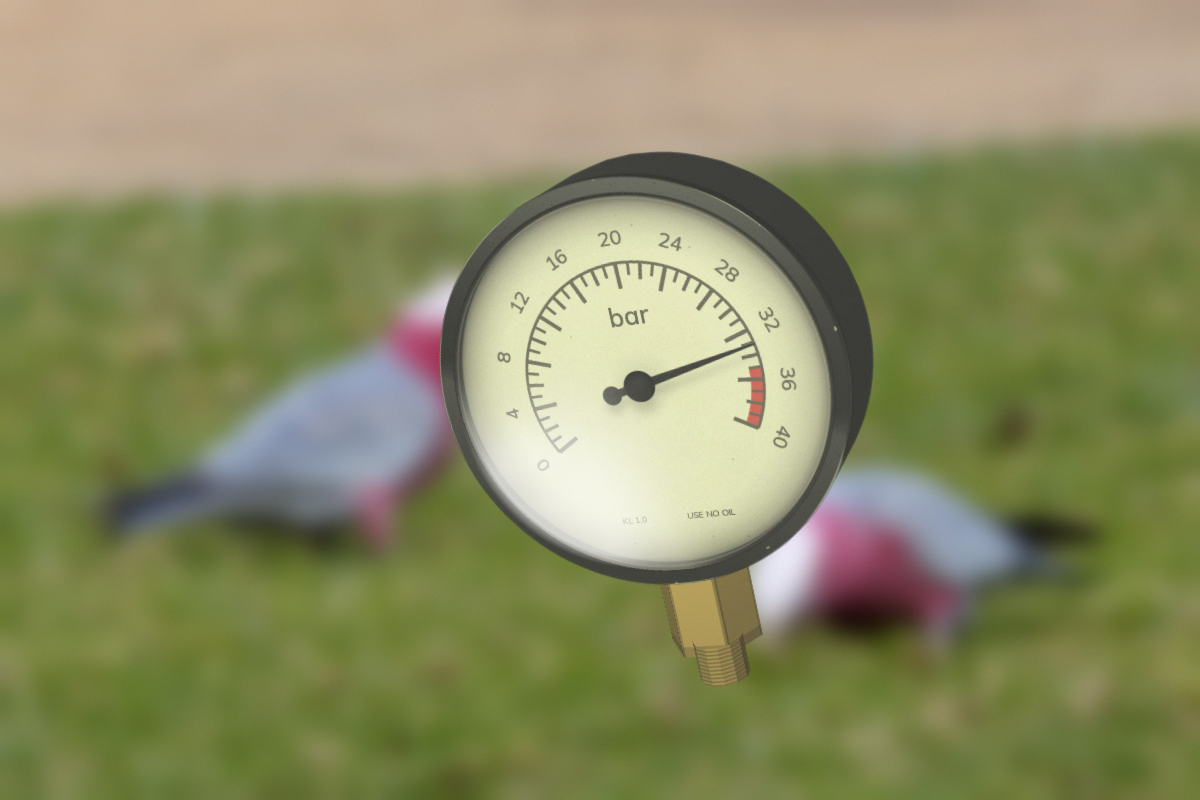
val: 33 (bar)
